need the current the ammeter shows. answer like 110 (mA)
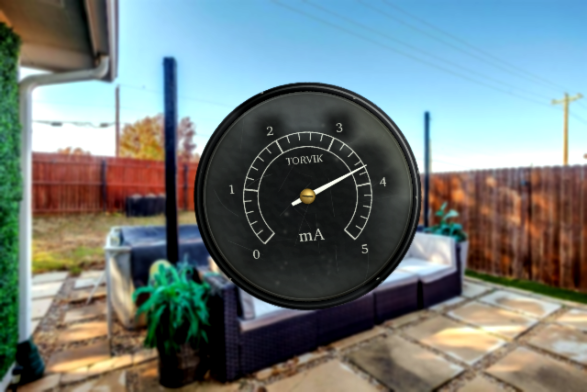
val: 3.7 (mA)
